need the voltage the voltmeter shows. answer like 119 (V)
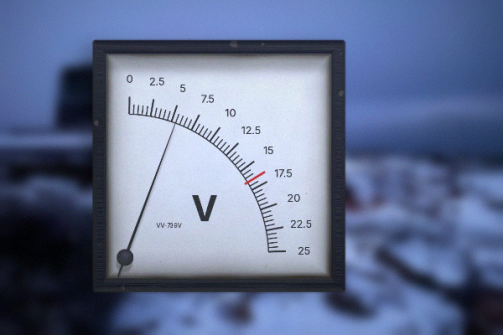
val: 5.5 (V)
